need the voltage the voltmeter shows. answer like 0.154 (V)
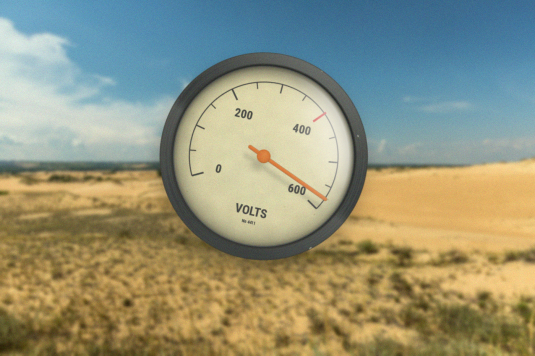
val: 575 (V)
